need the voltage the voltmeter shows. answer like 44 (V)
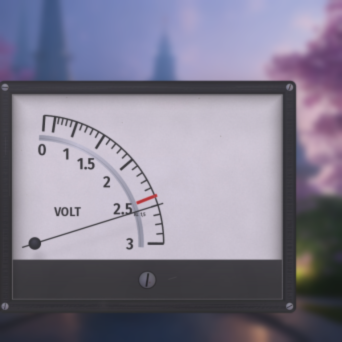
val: 2.6 (V)
